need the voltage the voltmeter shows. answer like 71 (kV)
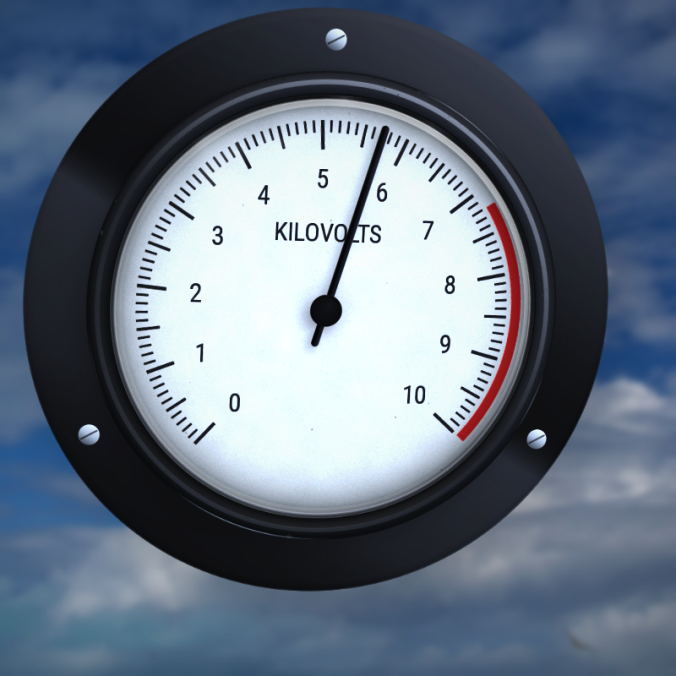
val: 5.7 (kV)
